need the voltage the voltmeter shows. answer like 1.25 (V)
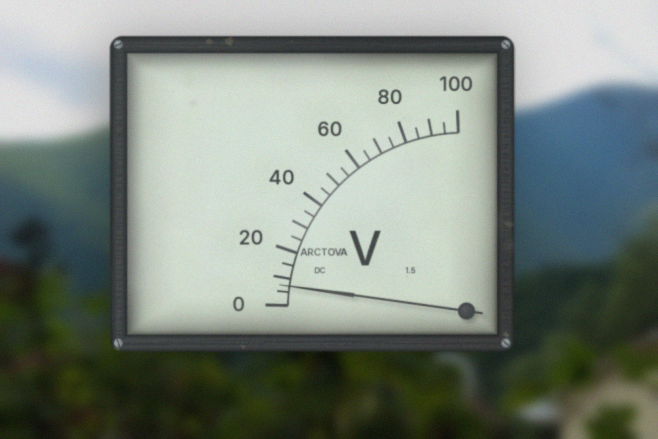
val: 7.5 (V)
